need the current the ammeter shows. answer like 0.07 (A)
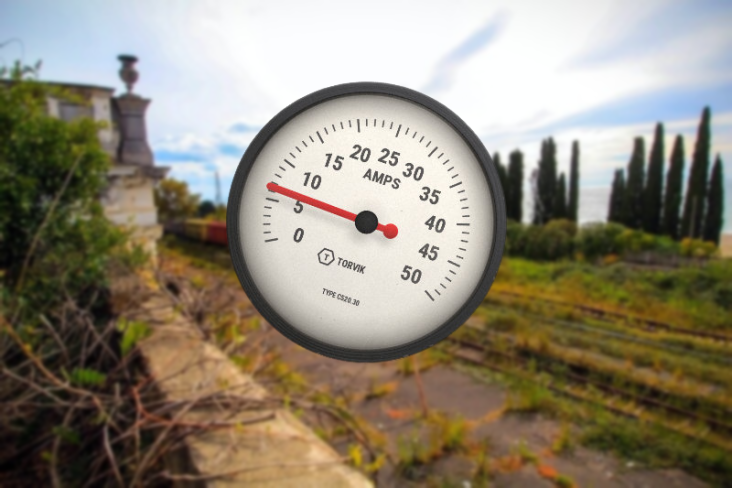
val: 6.5 (A)
